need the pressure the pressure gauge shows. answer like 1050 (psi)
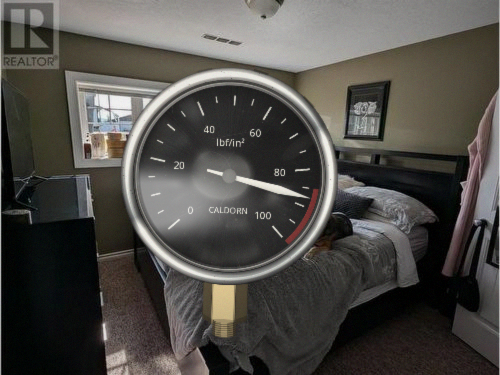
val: 87.5 (psi)
